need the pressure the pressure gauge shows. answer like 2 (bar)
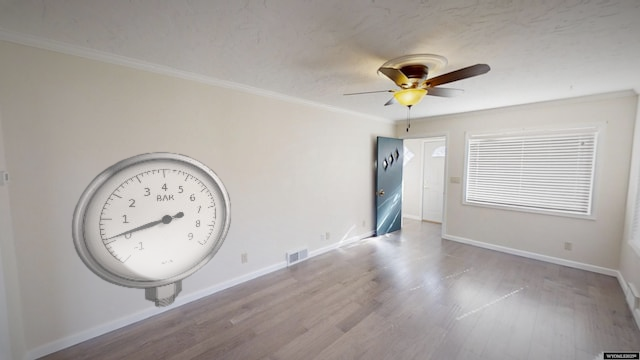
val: 0.2 (bar)
